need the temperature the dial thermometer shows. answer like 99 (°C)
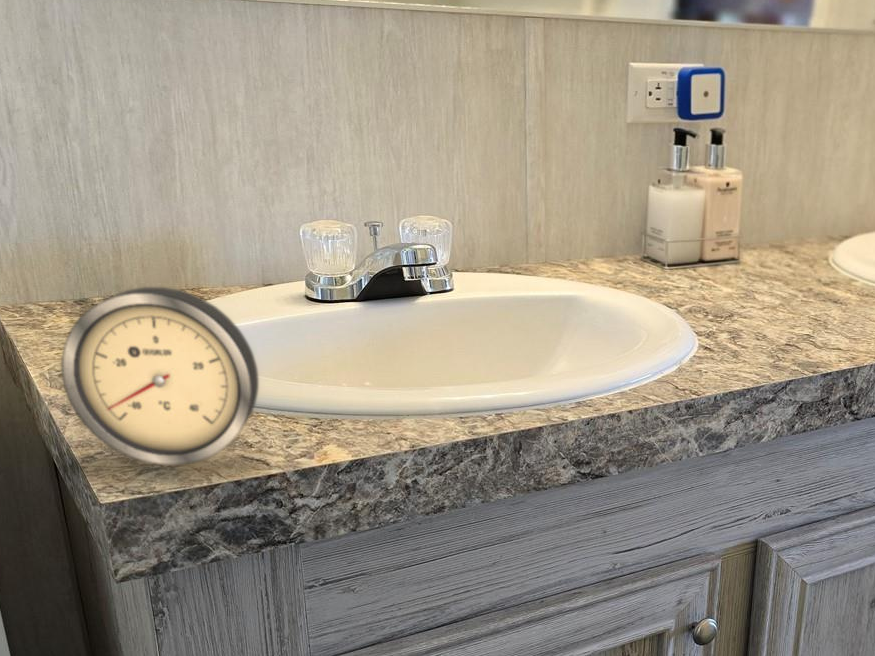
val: -36 (°C)
